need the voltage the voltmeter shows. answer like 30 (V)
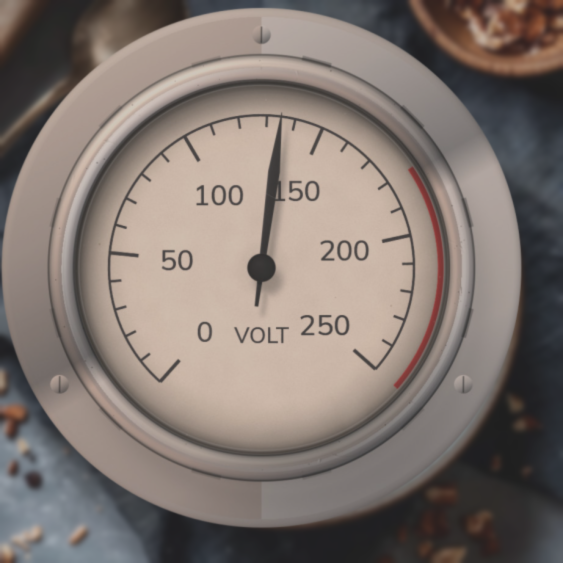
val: 135 (V)
